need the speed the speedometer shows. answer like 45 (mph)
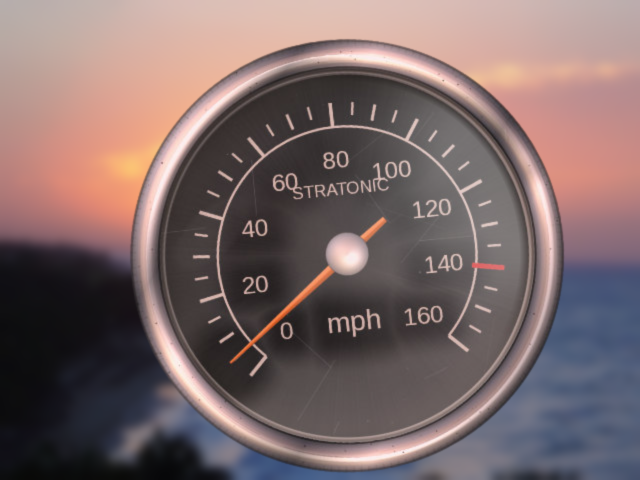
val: 5 (mph)
